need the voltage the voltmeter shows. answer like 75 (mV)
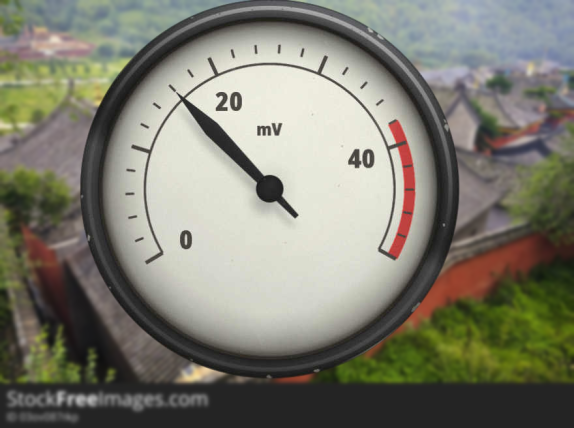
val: 16 (mV)
